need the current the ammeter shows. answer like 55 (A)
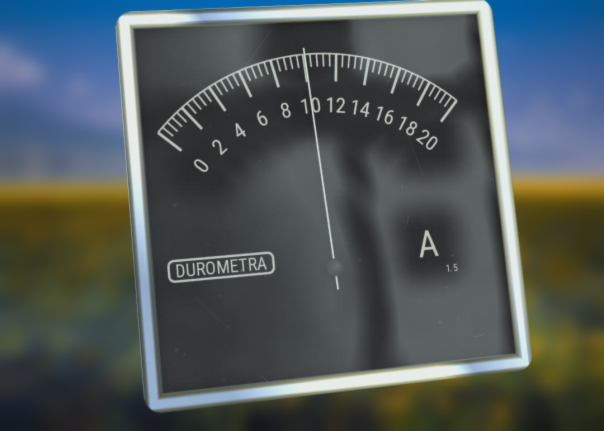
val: 10 (A)
